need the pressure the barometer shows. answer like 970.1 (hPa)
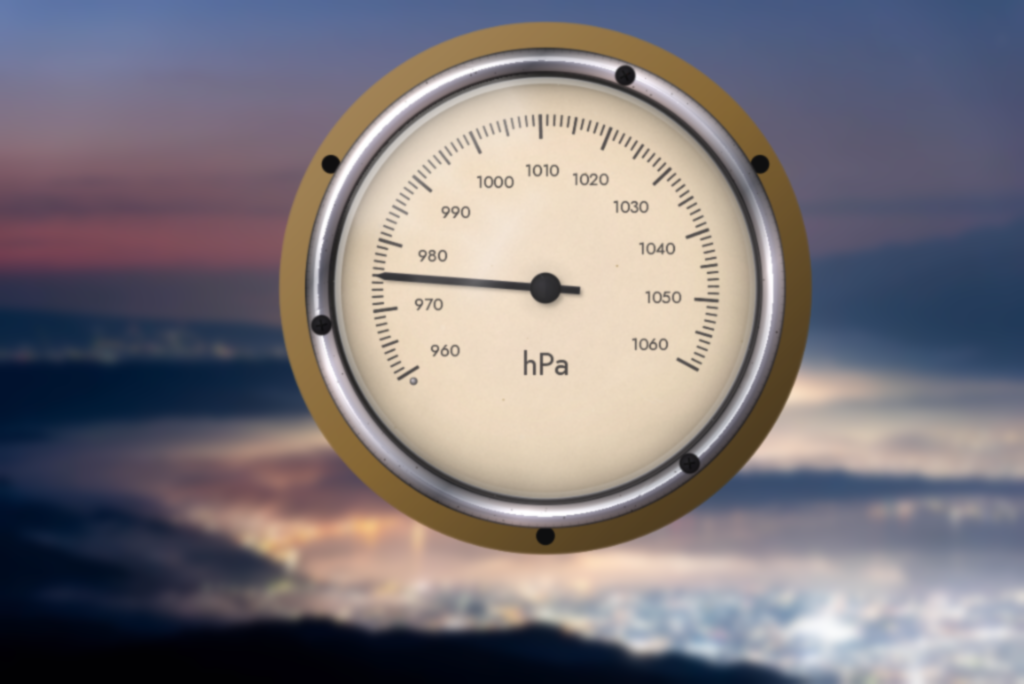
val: 975 (hPa)
